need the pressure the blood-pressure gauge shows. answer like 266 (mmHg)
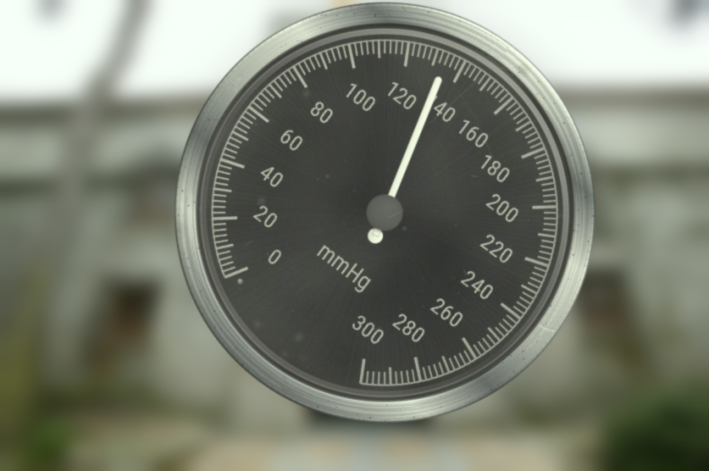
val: 134 (mmHg)
